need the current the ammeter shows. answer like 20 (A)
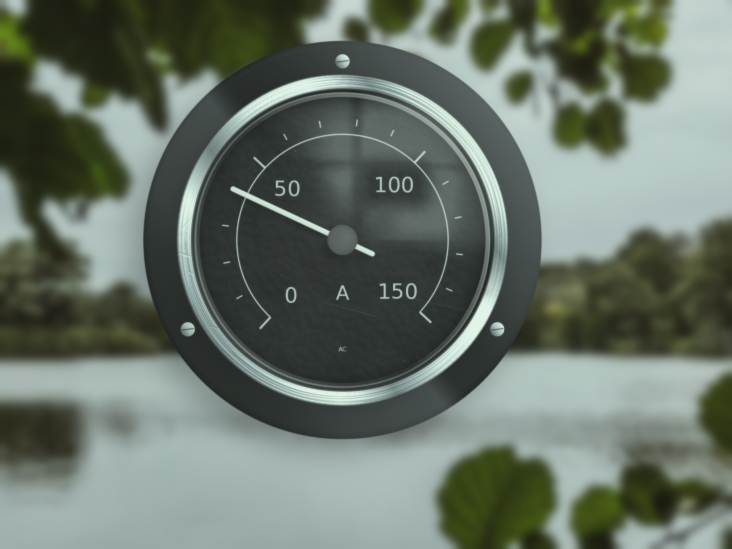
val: 40 (A)
